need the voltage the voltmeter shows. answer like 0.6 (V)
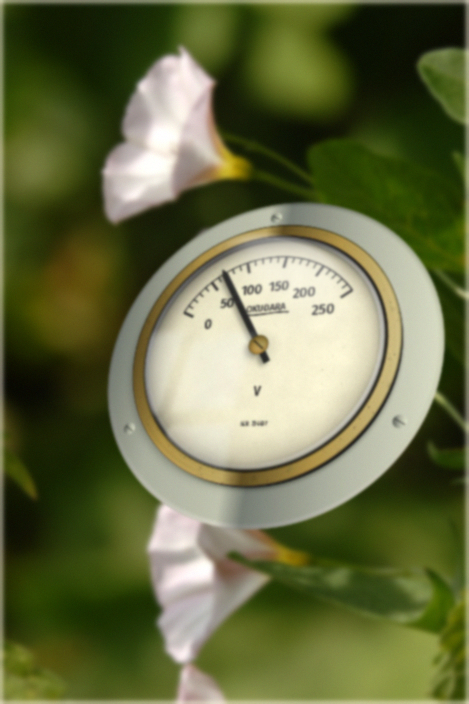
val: 70 (V)
